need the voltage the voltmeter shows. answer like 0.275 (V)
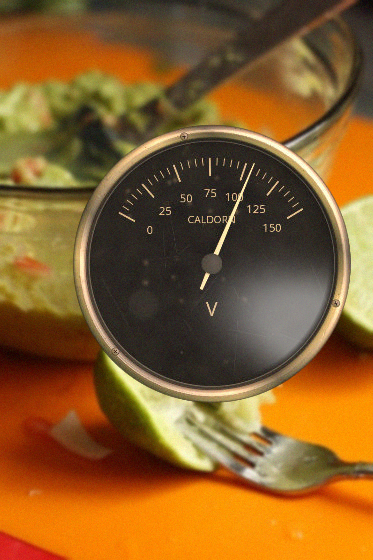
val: 105 (V)
